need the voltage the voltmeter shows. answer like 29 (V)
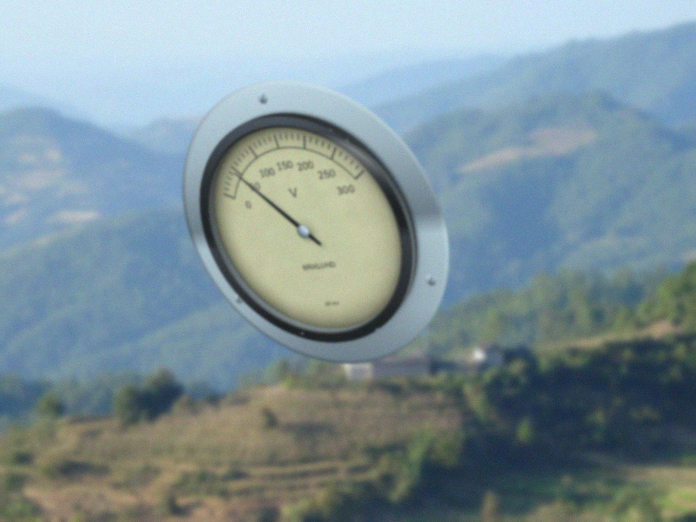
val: 50 (V)
